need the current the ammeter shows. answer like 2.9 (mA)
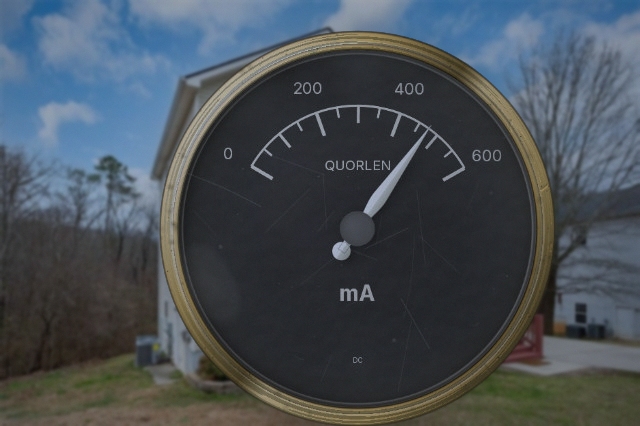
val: 475 (mA)
